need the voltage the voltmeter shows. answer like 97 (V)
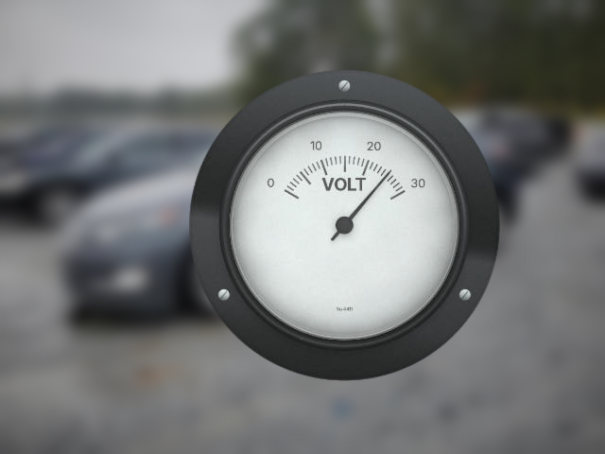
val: 25 (V)
